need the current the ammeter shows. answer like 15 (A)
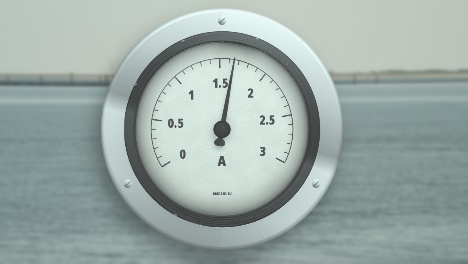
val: 1.65 (A)
